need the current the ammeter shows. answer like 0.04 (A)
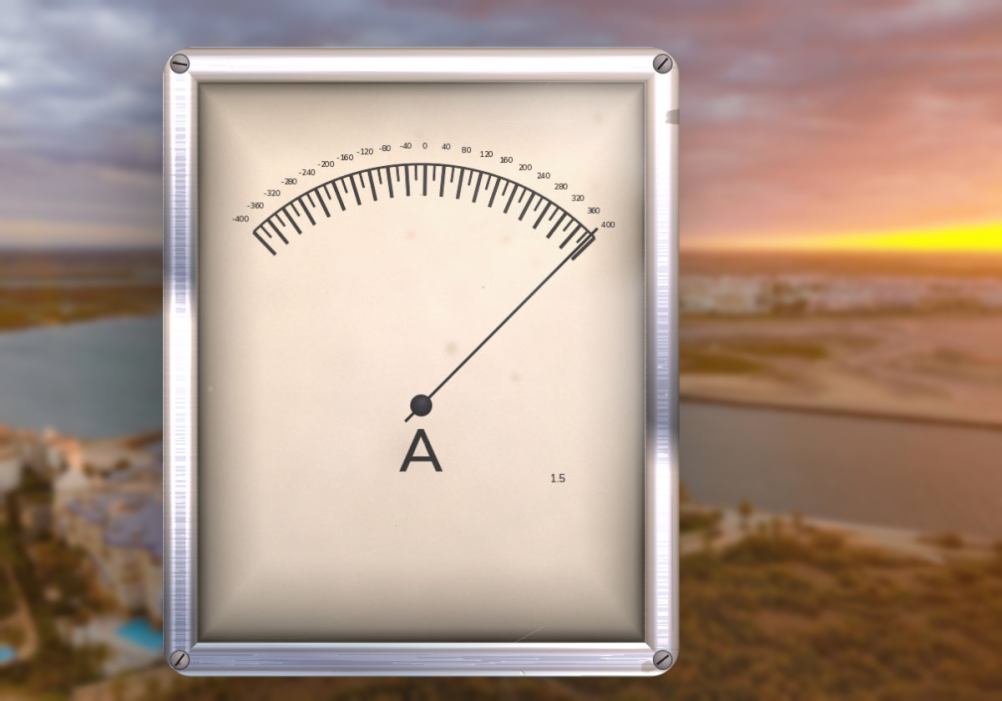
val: 390 (A)
